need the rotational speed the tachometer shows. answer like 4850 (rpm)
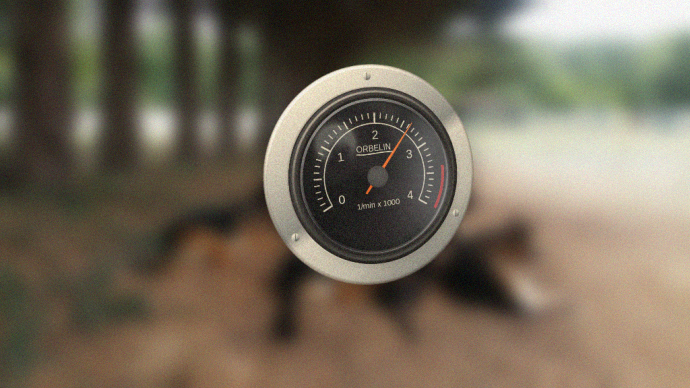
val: 2600 (rpm)
